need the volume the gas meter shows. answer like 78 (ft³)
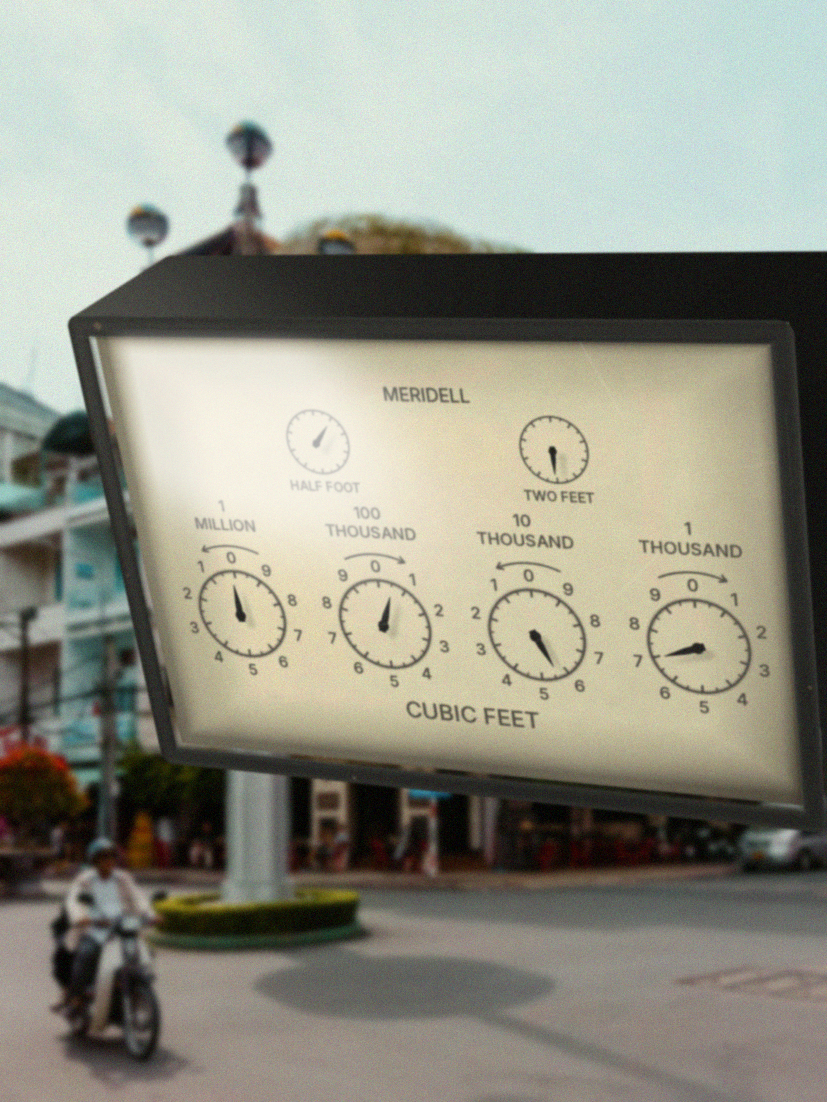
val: 5700 (ft³)
